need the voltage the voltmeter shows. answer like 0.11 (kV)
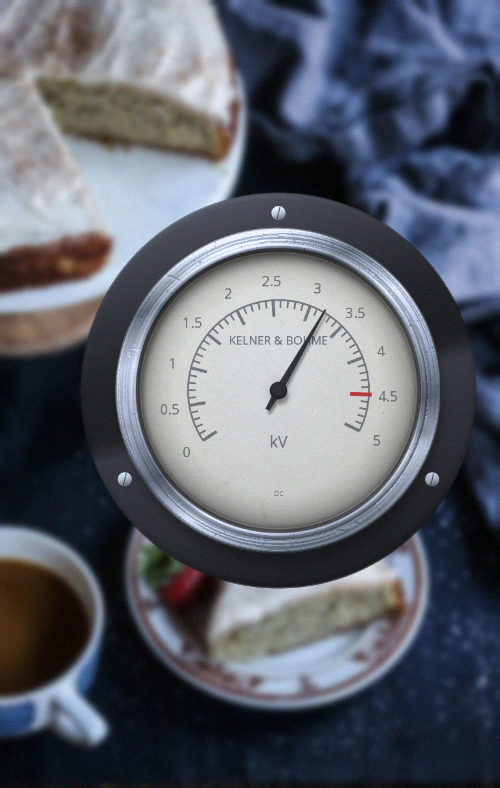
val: 3.2 (kV)
